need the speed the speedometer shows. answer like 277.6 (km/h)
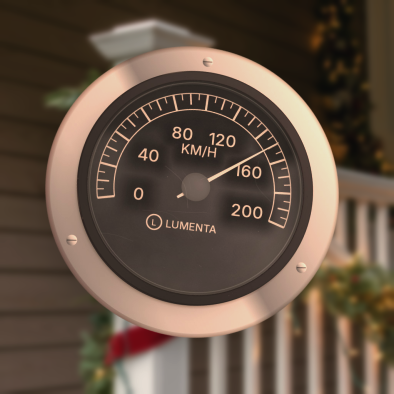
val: 150 (km/h)
